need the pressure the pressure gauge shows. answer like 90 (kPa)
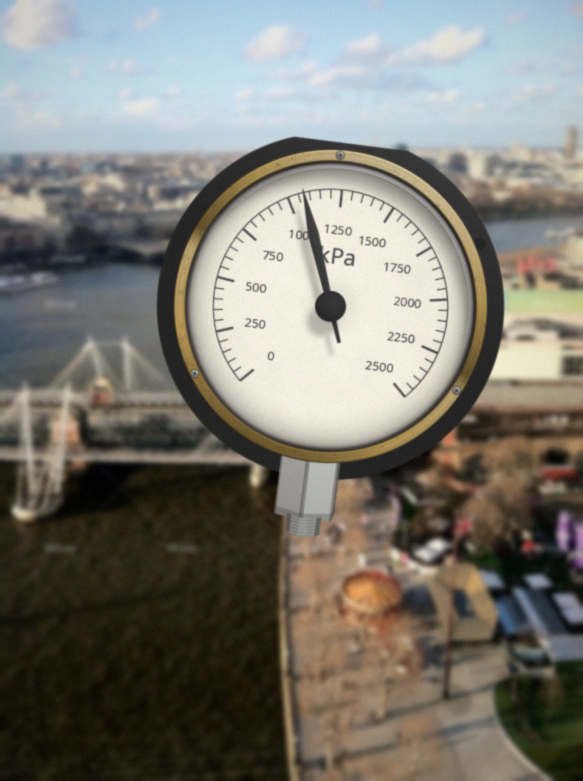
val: 1075 (kPa)
